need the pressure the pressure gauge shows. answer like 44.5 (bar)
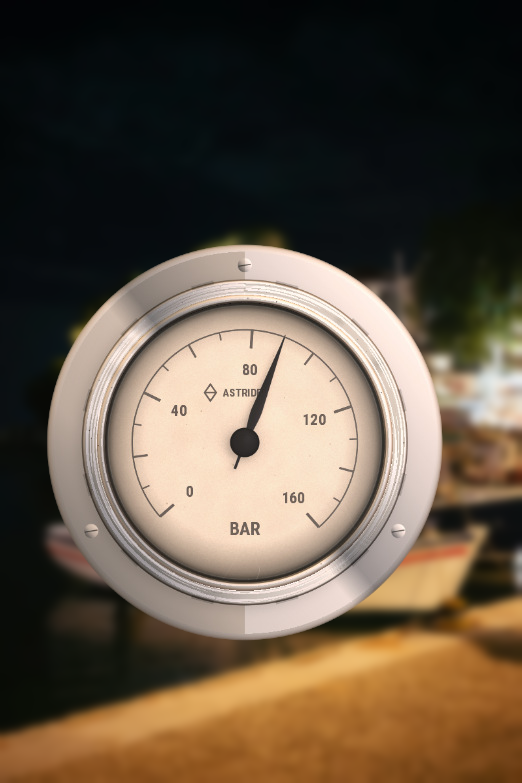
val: 90 (bar)
